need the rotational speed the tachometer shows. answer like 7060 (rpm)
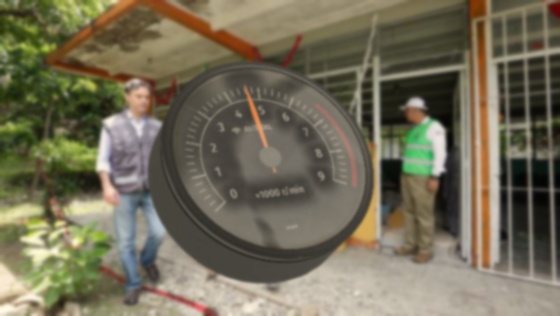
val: 4600 (rpm)
